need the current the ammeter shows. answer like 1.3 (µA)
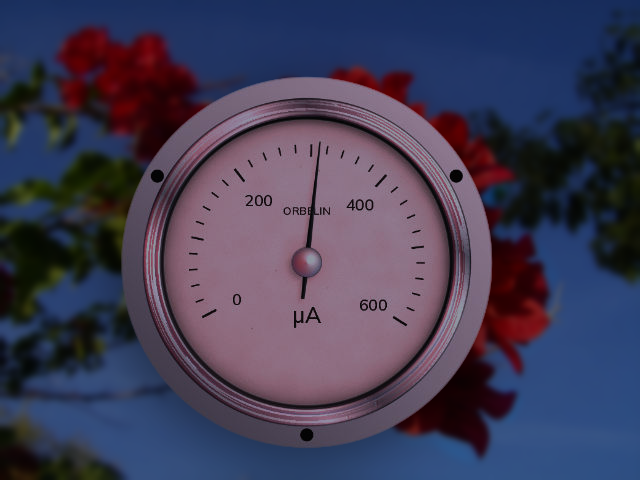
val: 310 (µA)
